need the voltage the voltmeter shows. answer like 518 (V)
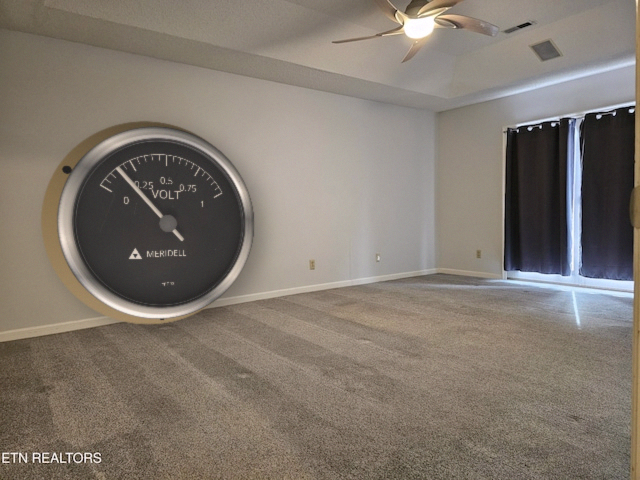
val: 0.15 (V)
